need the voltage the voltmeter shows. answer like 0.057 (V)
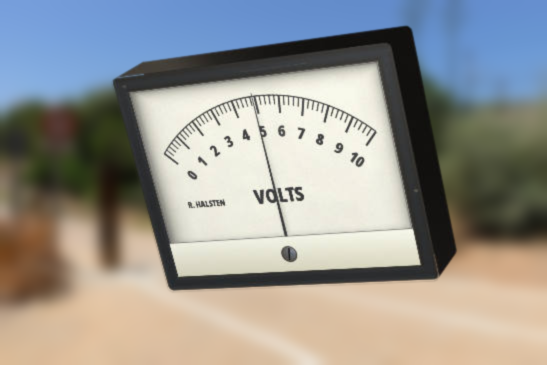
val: 5 (V)
